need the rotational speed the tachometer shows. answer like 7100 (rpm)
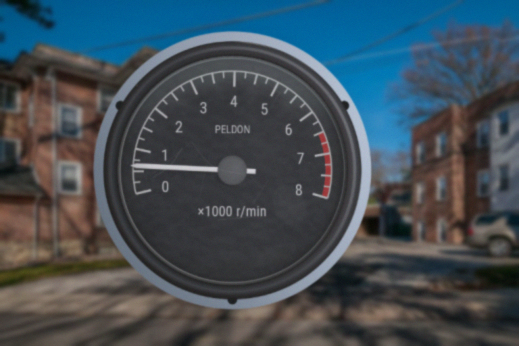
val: 625 (rpm)
